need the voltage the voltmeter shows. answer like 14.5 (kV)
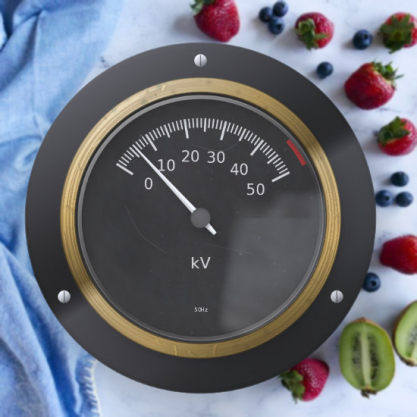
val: 6 (kV)
